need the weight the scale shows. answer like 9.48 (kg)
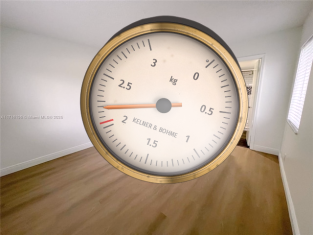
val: 2.2 (kg)
